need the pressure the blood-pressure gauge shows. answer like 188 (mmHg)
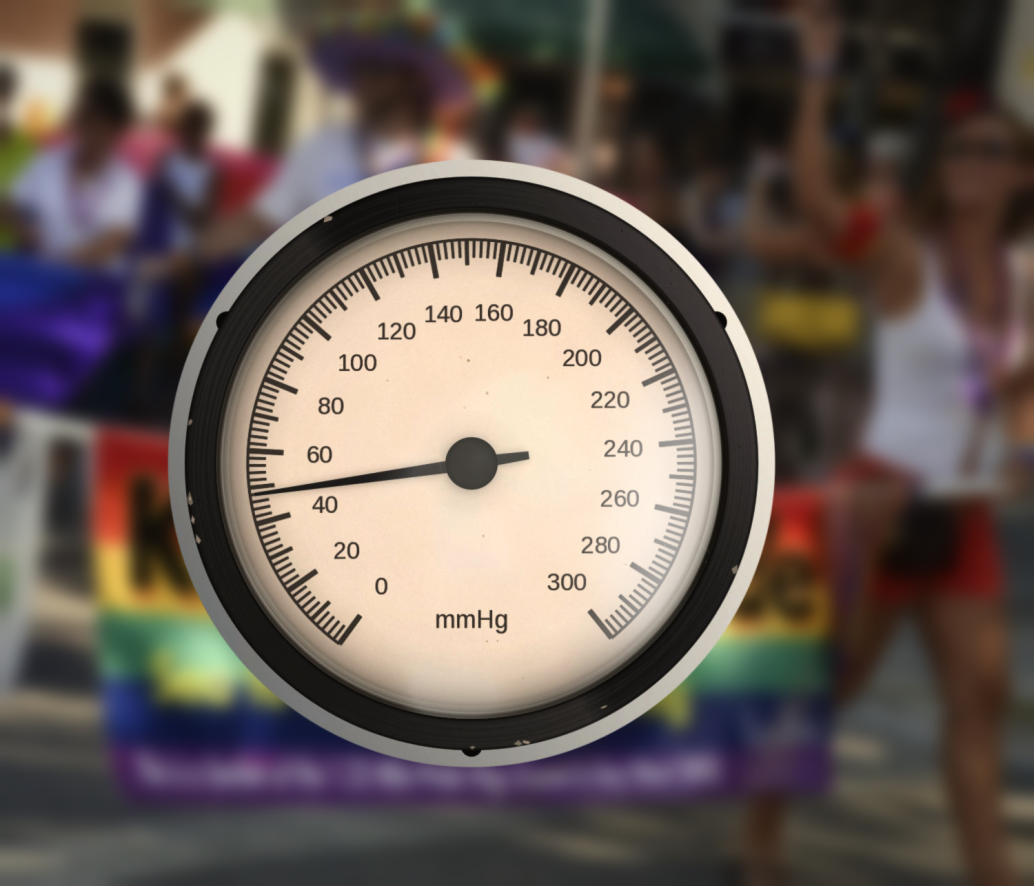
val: 48 (mmHg)
